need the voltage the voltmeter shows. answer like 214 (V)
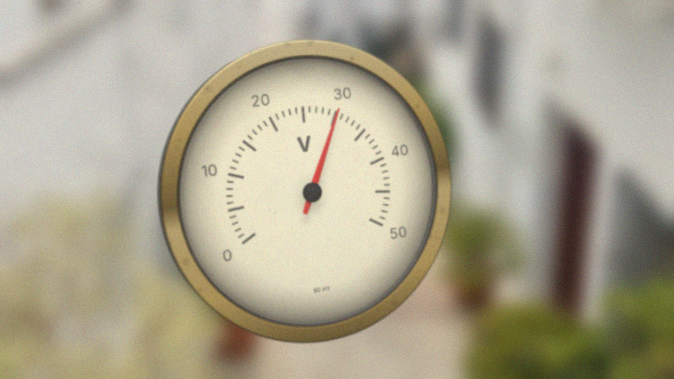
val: 30 (V)
